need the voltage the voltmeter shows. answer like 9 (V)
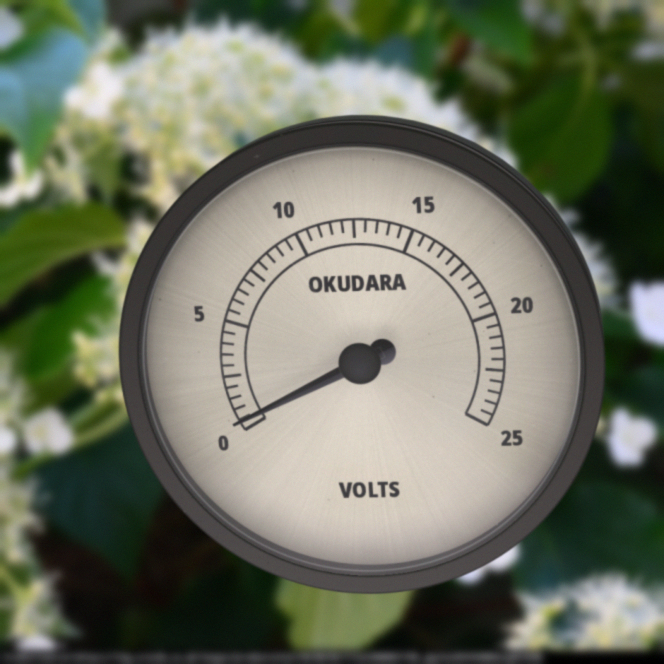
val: 0.5 (V)
